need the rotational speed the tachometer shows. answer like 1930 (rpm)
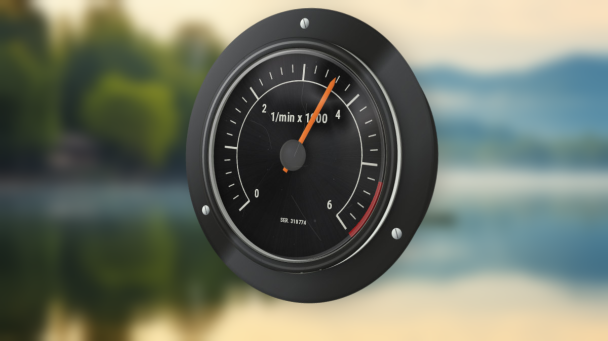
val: 3600 (rpm)
